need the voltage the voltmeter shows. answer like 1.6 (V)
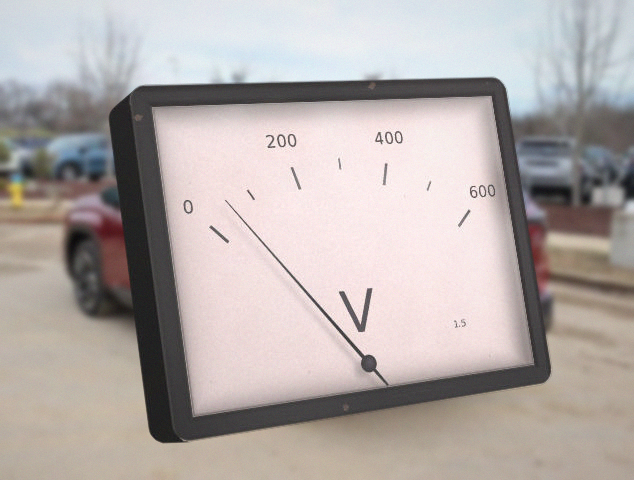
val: 50 (V)
